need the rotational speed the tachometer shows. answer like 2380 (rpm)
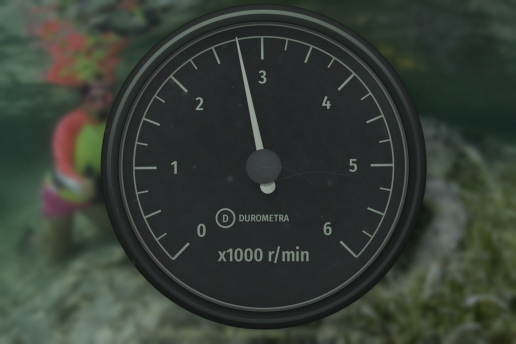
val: 2750 (rpm)
